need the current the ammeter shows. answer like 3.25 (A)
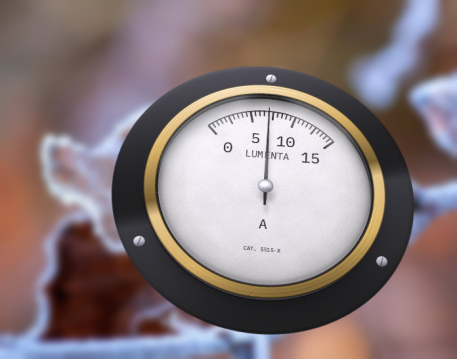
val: 7 (A)
